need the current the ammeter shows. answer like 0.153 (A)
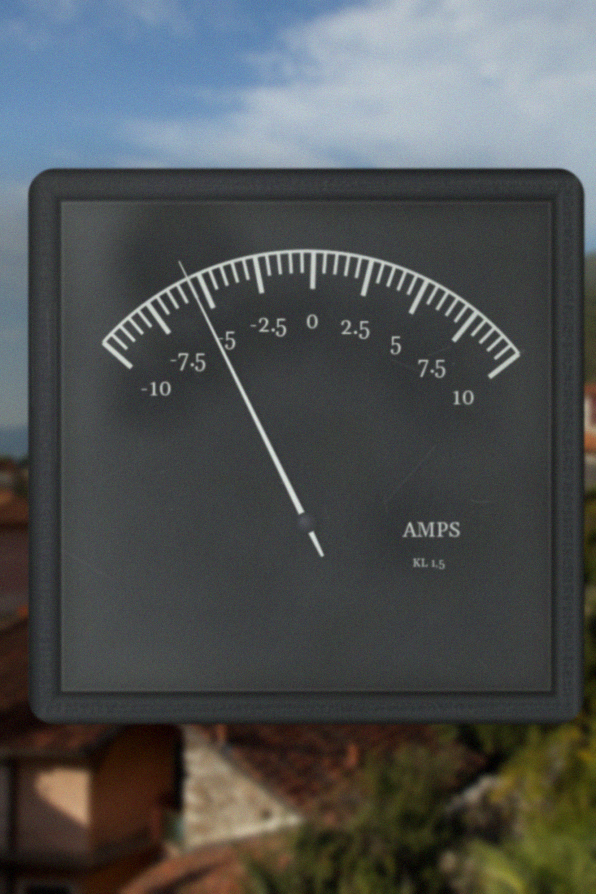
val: -5.5 (A)
